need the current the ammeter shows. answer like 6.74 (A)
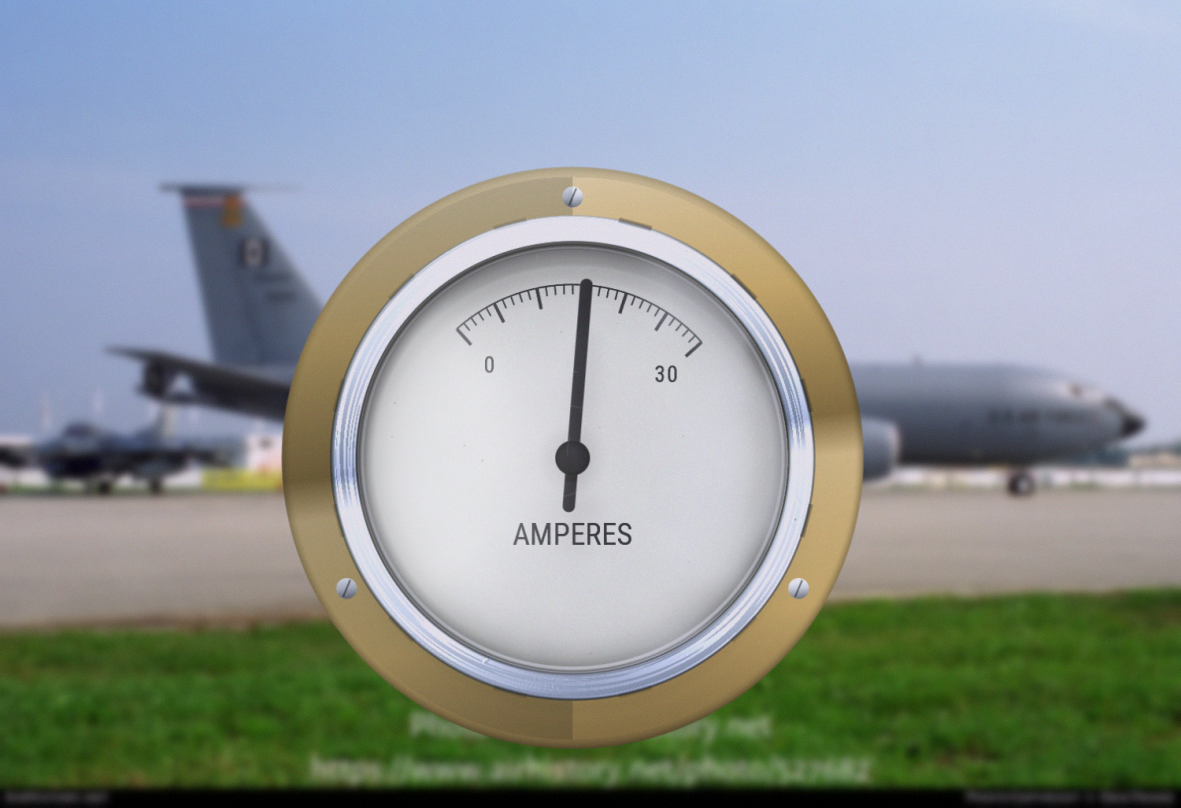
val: 15.5 (A)
